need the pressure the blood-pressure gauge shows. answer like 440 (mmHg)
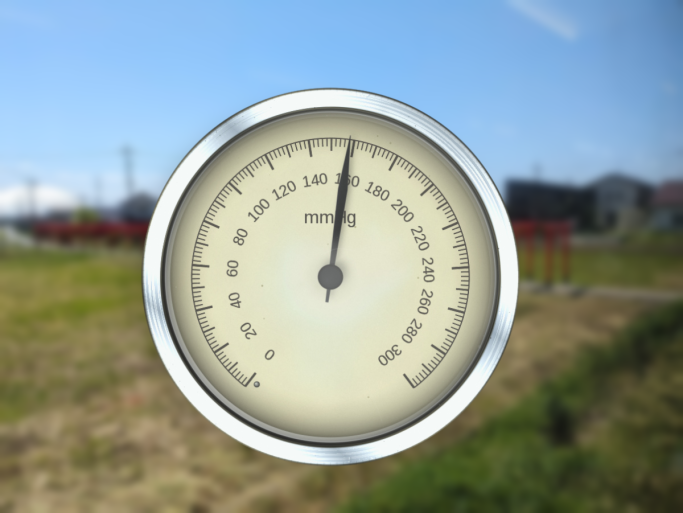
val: 158 (mmHg)
